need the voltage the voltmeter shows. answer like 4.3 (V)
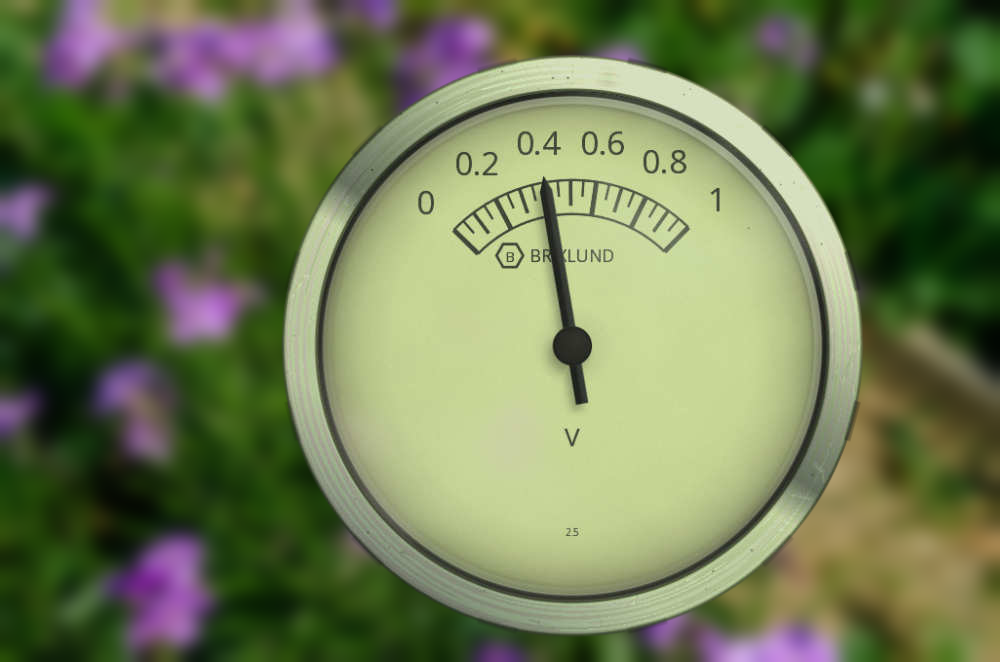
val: 0.4 (V)
